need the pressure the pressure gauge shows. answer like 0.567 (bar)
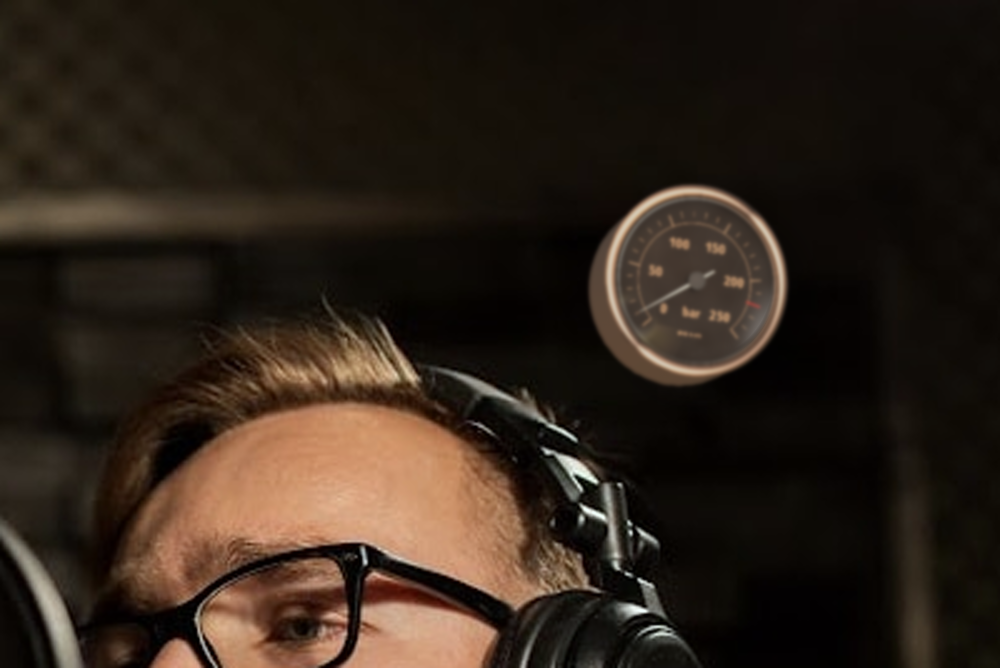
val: 10 (bar)
